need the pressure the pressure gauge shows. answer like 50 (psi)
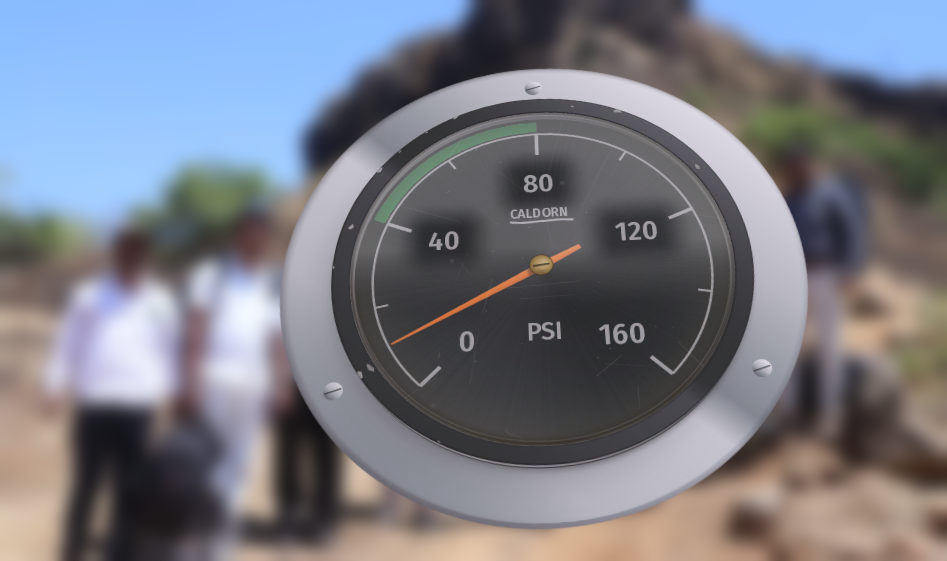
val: 10 (psi)
